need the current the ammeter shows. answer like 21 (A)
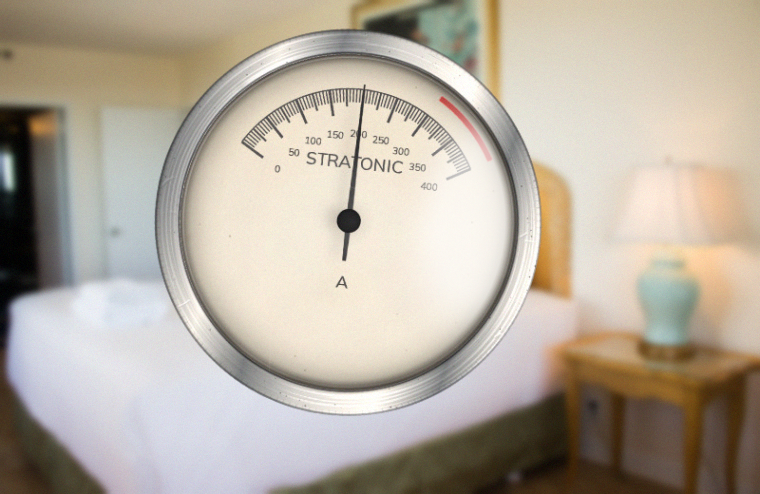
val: 200 (A)
